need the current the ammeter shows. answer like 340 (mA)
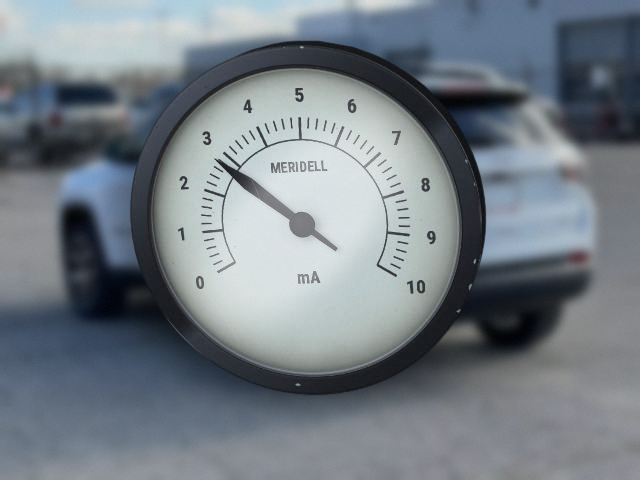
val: 2.8 (mA)
